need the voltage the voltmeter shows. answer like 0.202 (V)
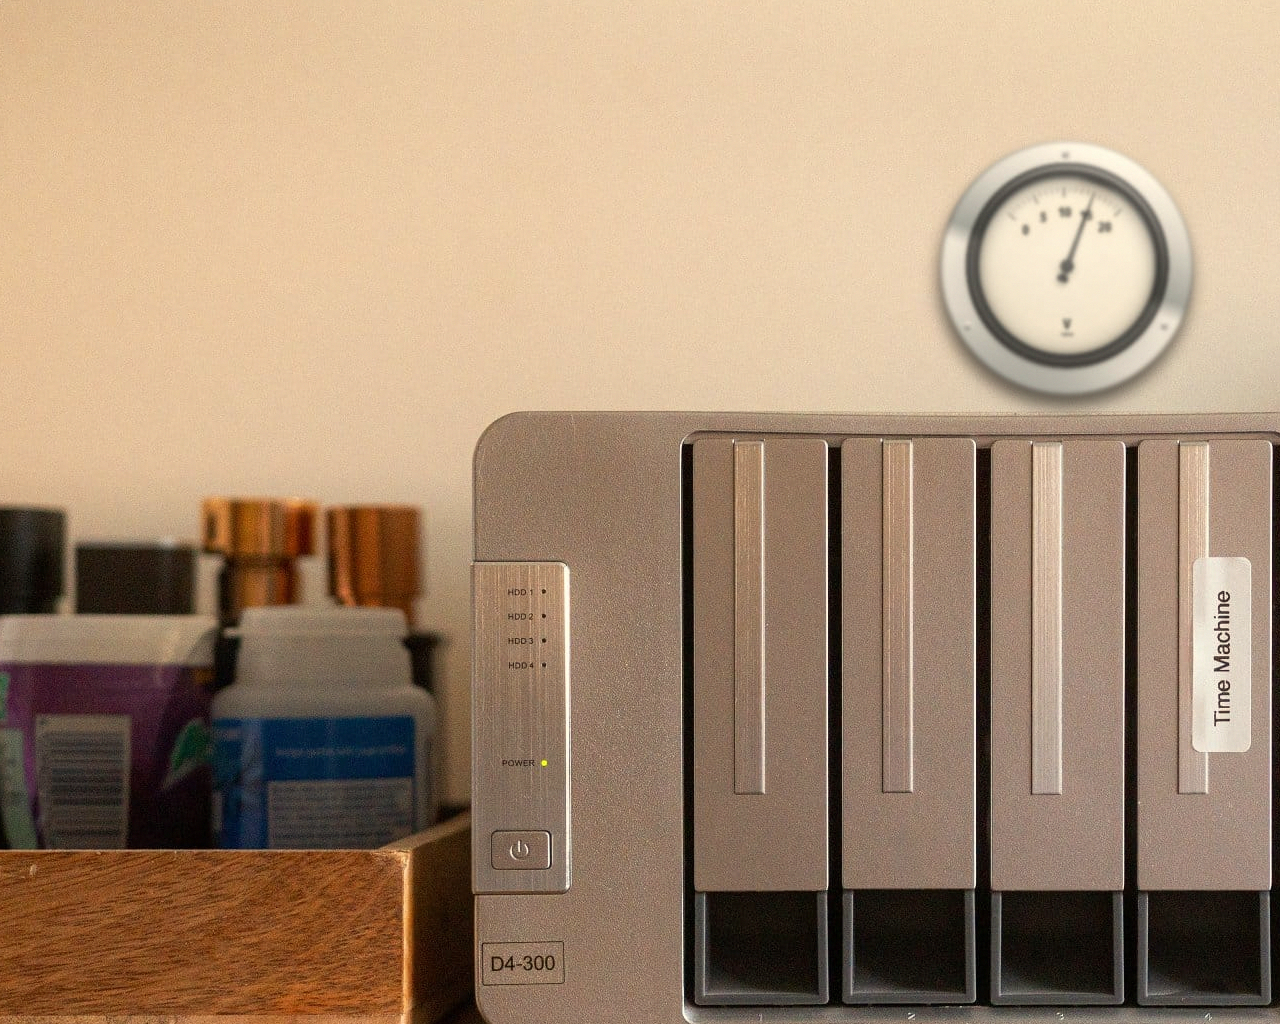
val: 15 (V)
